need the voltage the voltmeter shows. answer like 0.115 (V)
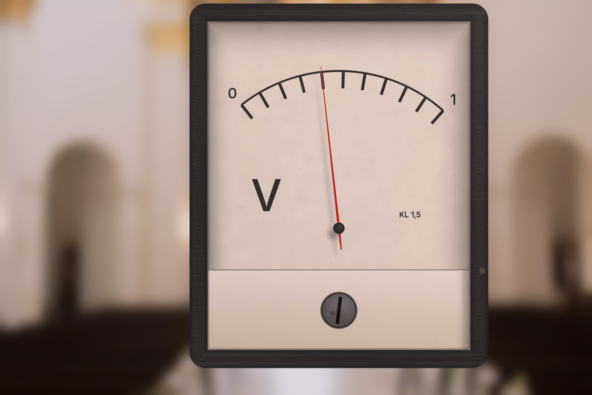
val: 0.4 (V)
